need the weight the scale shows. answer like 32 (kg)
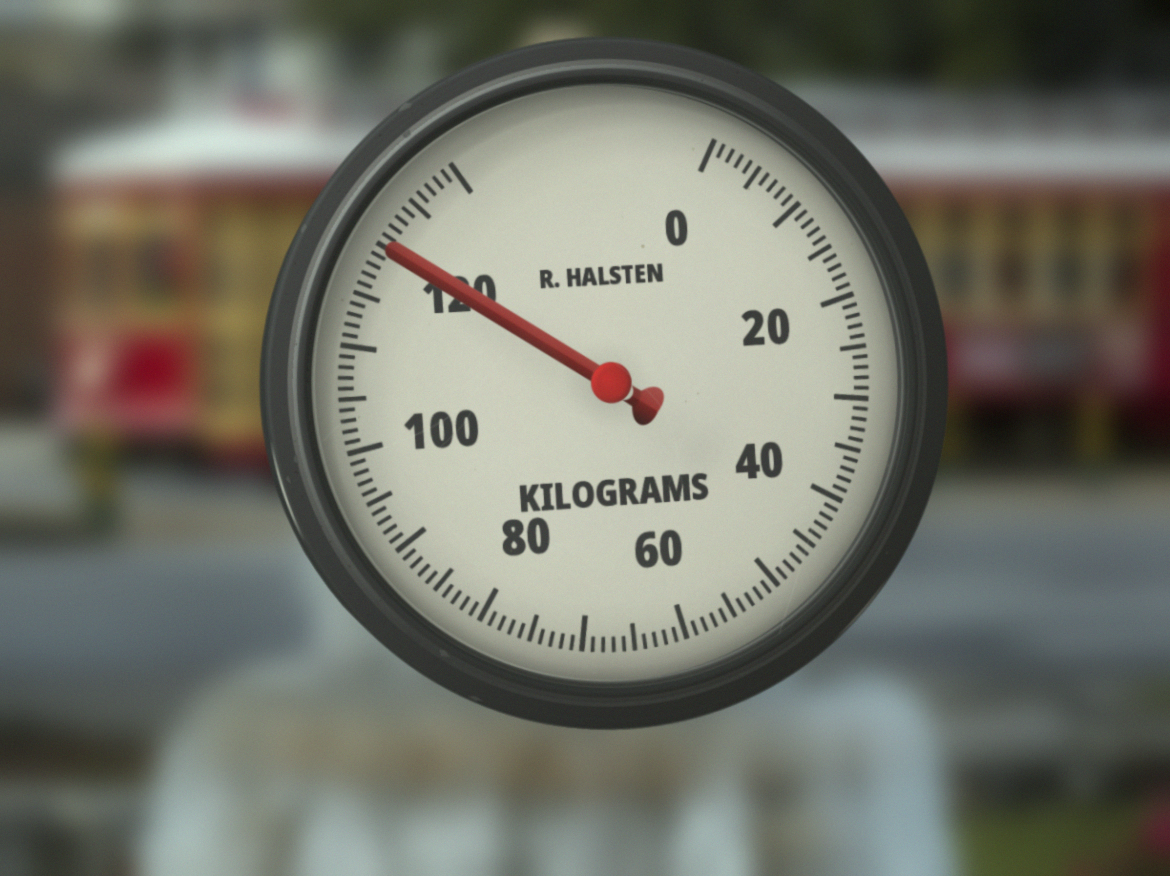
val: 120 (kg)
